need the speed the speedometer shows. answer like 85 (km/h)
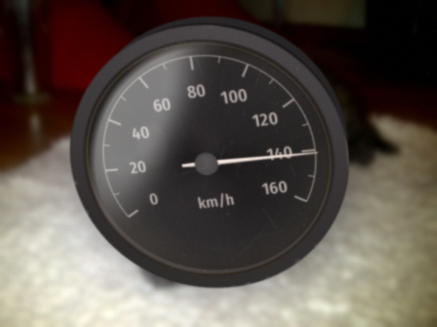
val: 140 (km/h)
